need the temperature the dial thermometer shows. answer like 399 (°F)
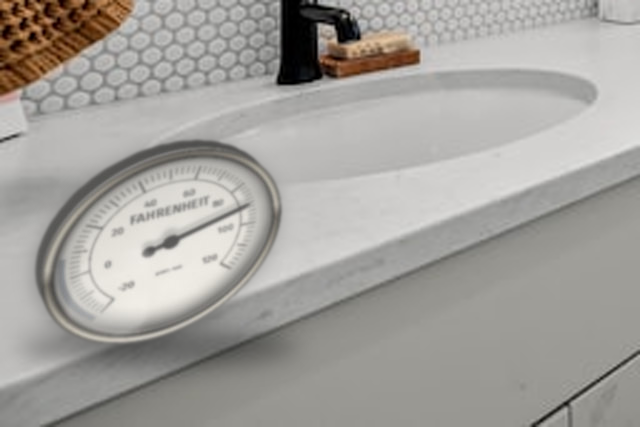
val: 90 (°F)
